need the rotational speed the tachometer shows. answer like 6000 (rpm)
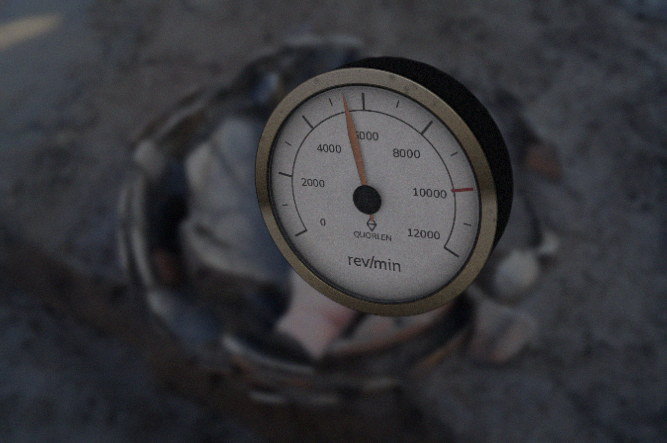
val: 5500 (rpm)
